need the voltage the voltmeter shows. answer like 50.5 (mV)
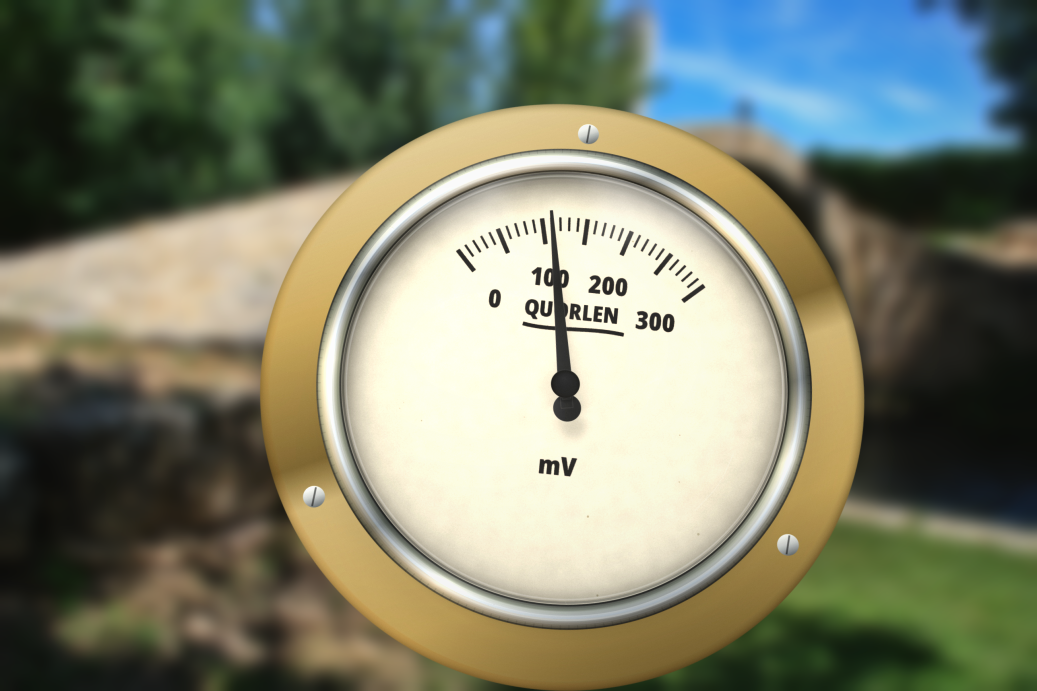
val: 110 (mV)
